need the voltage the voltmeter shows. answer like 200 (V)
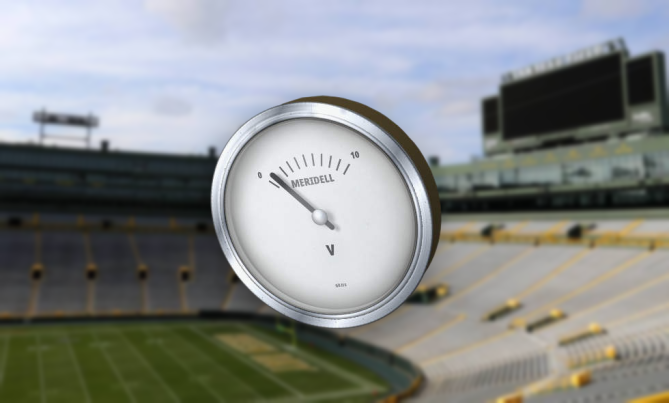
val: 1 (V)
